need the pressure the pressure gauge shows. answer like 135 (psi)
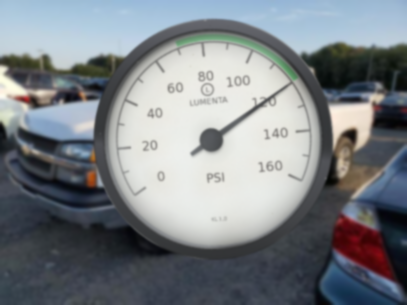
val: 120 (psi)
